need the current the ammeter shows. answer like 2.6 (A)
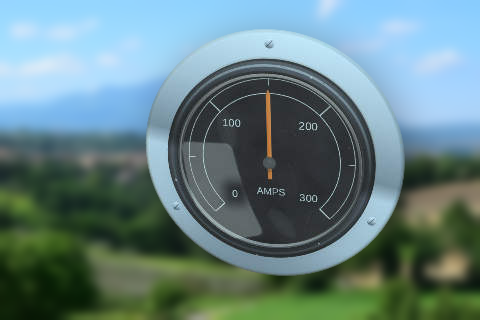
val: 150 (A)
